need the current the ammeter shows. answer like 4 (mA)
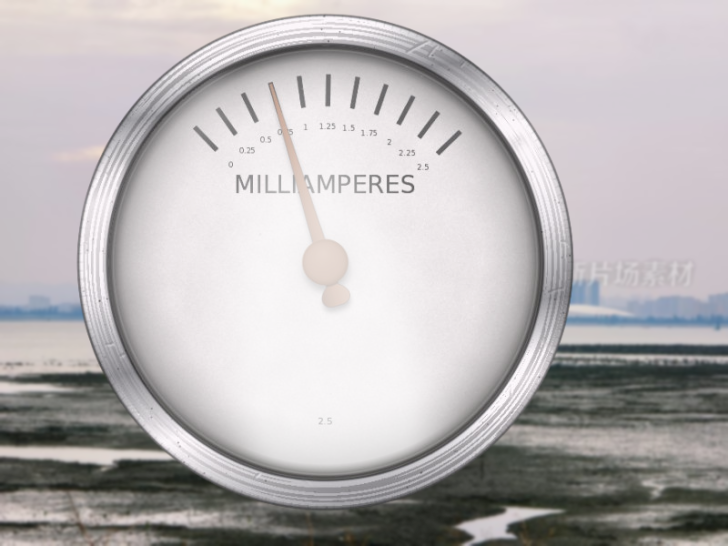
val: 0.75 (mA)
